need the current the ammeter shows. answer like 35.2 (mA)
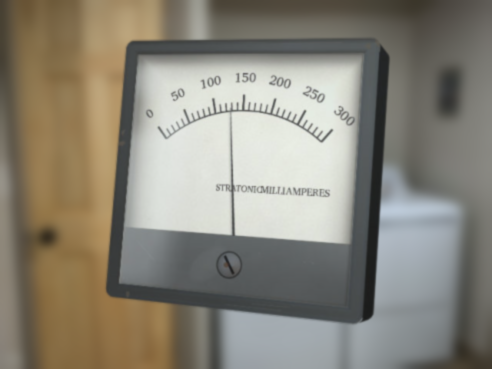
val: 130 (mA)
